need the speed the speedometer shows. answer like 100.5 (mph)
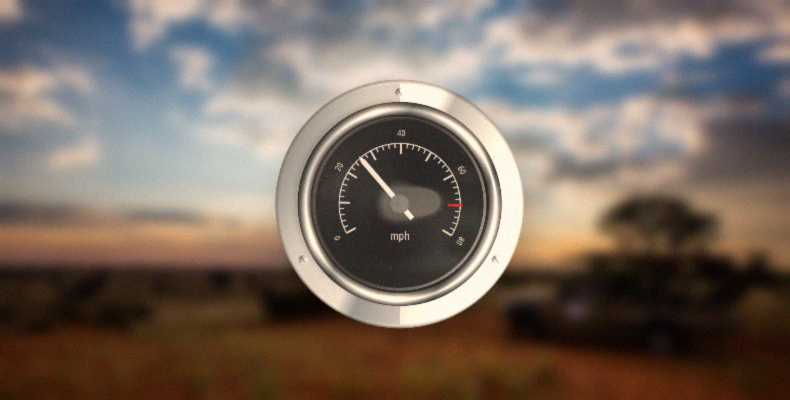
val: 26 (mph)
